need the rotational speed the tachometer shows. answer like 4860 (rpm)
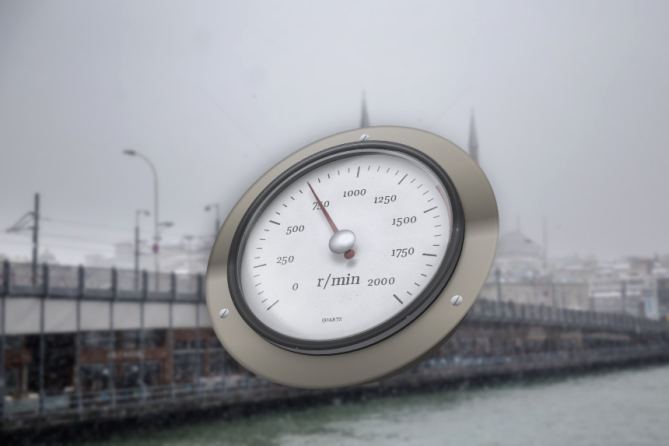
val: 750 (rpm)
